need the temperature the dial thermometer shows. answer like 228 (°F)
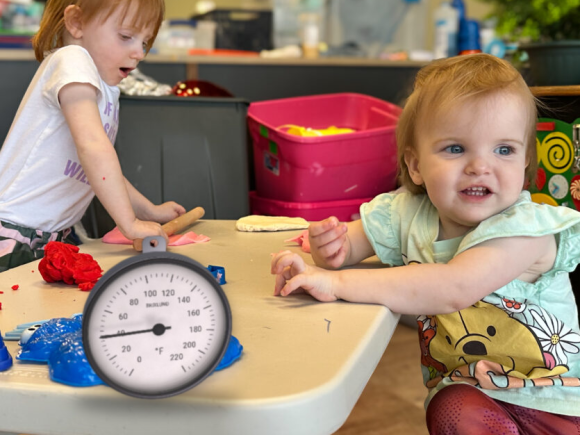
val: 40 (°F)
